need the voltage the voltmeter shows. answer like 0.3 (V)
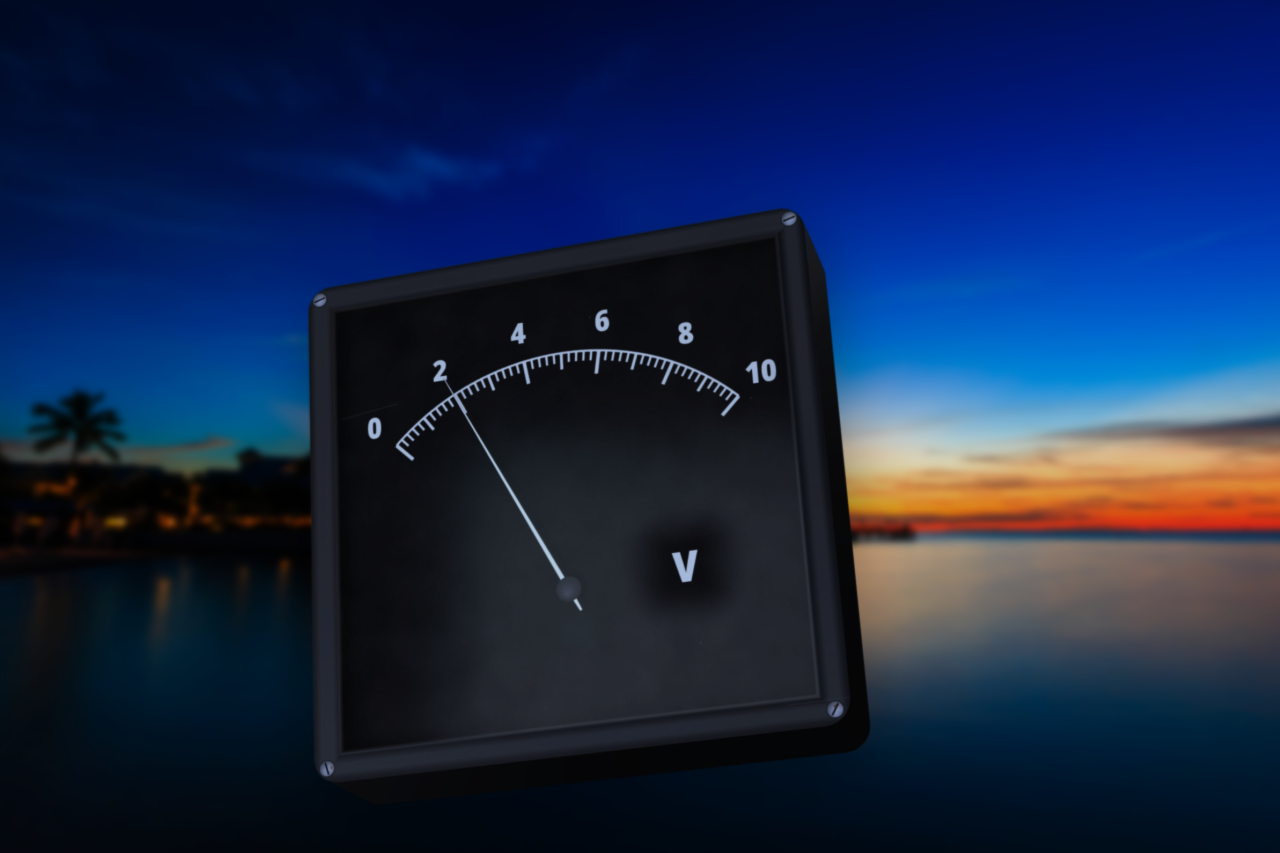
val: 2 (V)
